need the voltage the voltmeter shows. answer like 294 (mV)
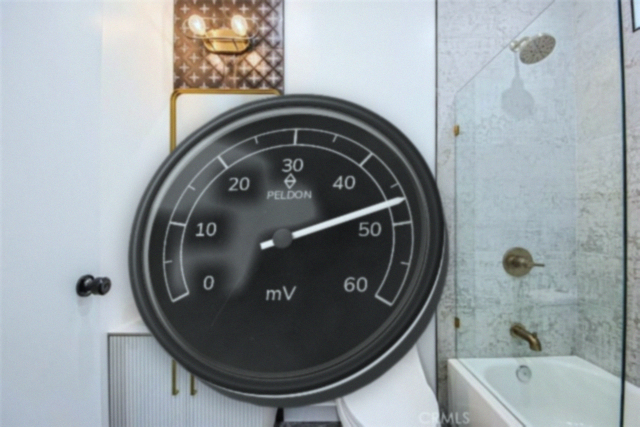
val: 47.5 (mV)
